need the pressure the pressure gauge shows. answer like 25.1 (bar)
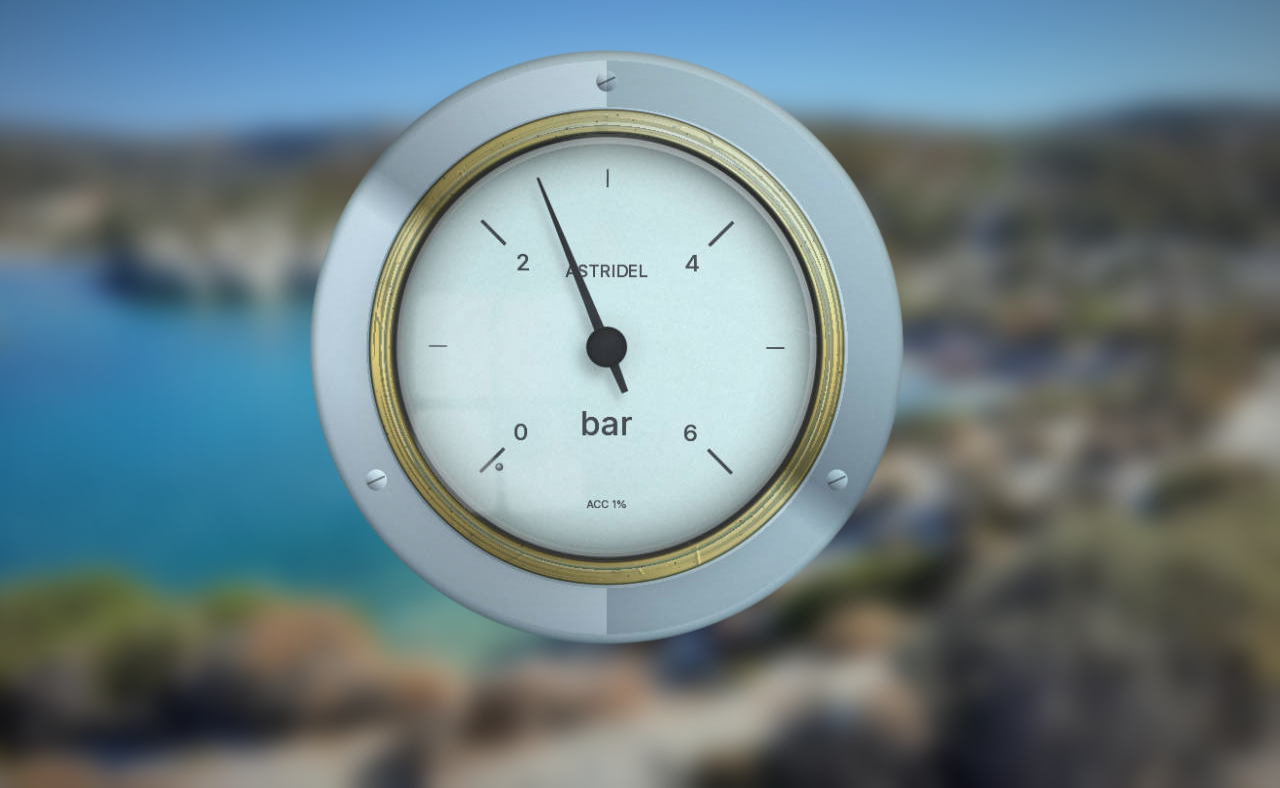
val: 2.5 (bar)
